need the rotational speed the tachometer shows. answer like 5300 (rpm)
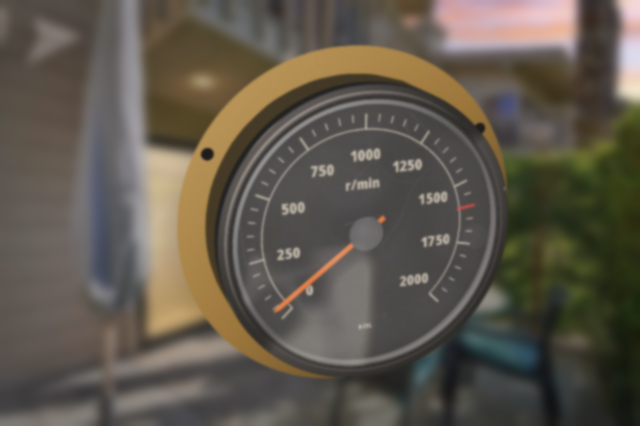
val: 50 (rpm)
